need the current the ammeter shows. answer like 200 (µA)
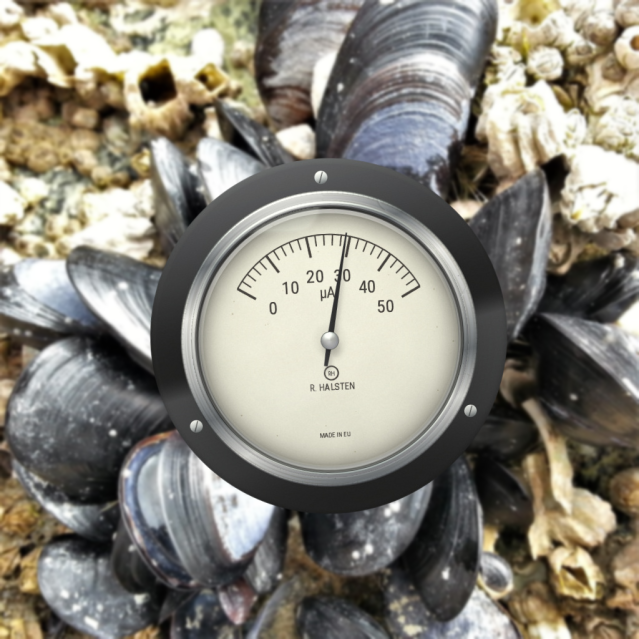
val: 29 (µA)
